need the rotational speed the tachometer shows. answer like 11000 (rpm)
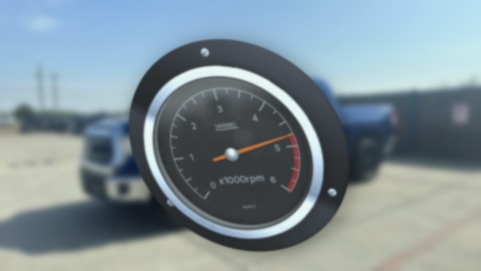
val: 4750 (rpm)
